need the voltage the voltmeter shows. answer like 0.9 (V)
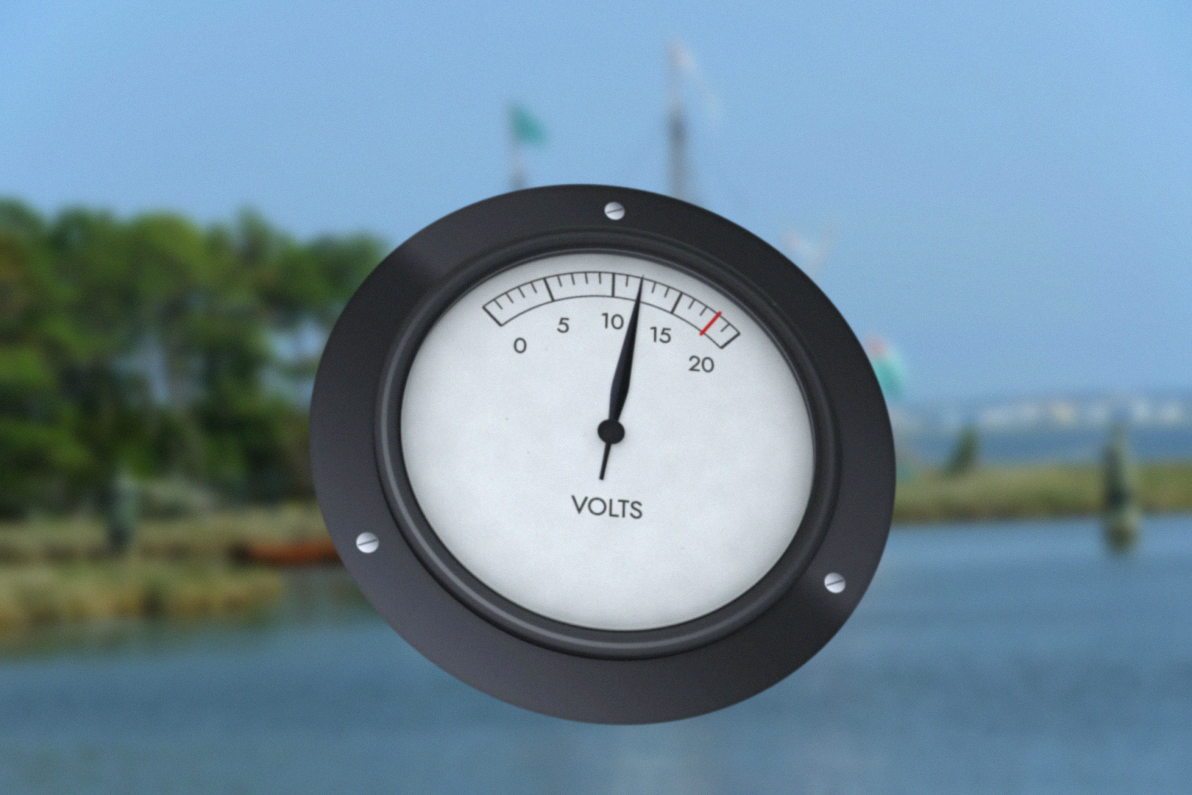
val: 12 (V)
